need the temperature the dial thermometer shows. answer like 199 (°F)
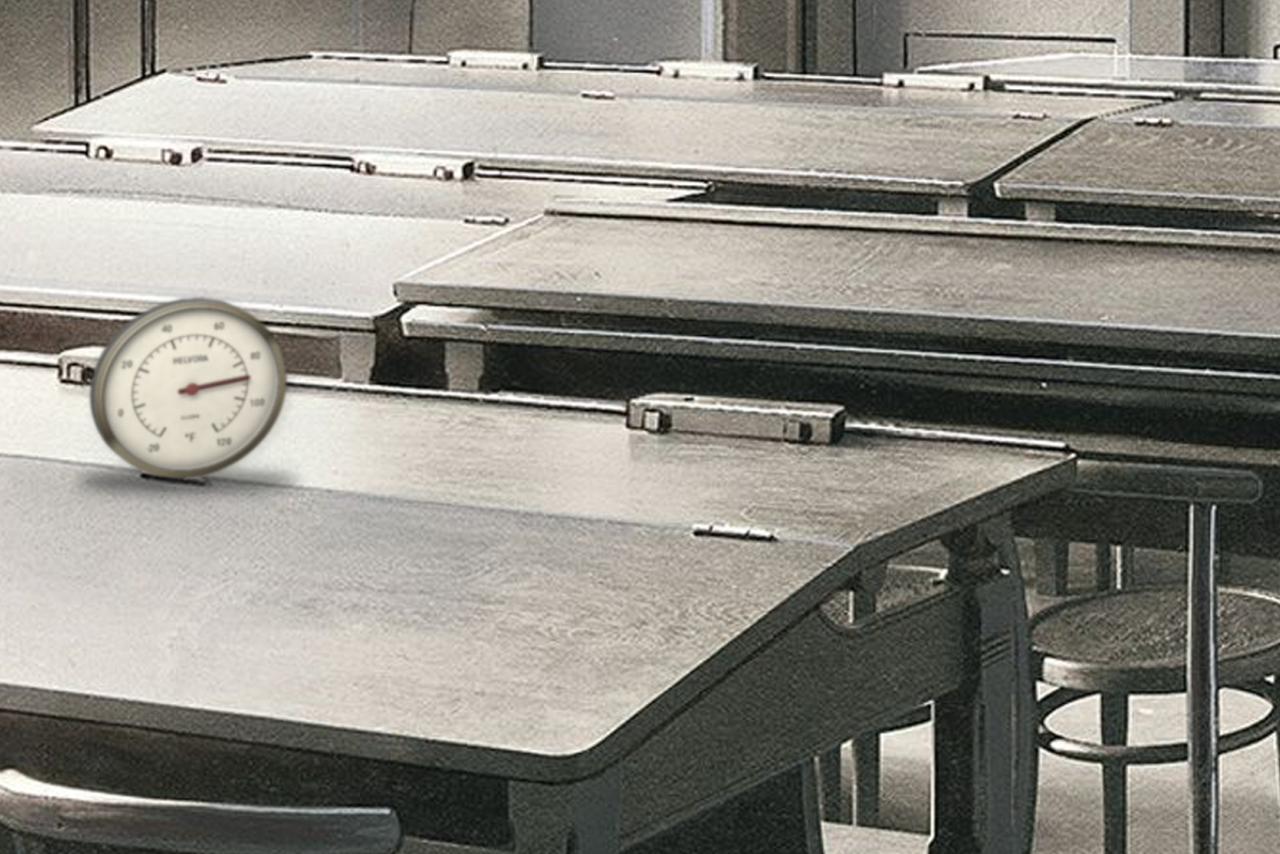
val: 88 (°F)
